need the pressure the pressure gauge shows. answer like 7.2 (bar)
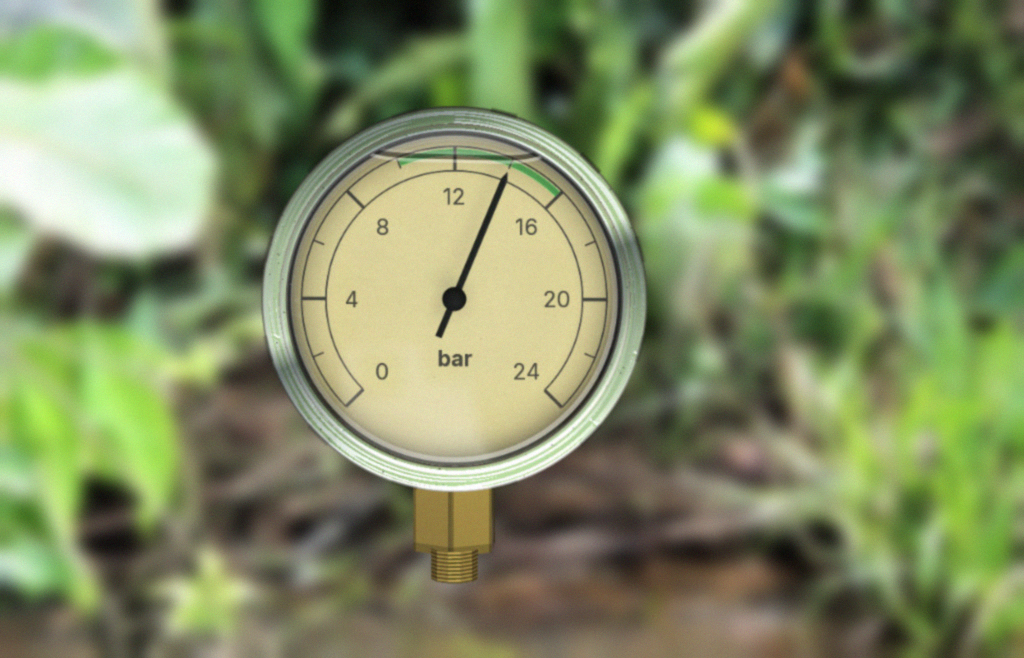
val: 14 (bar)
